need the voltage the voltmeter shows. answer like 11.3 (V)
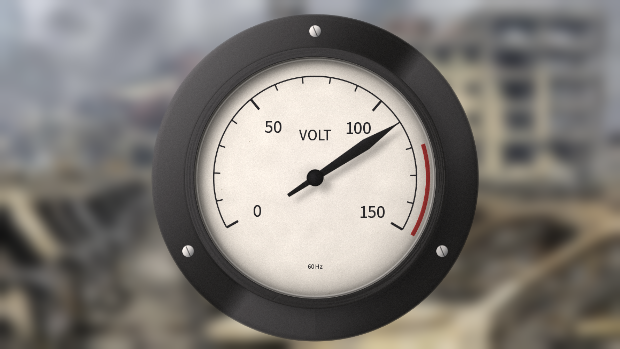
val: 110 (V)
